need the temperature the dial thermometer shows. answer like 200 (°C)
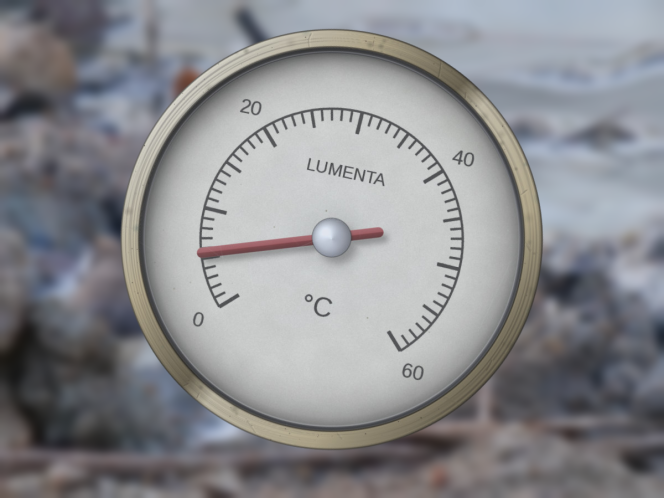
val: 5.5 (°C)
